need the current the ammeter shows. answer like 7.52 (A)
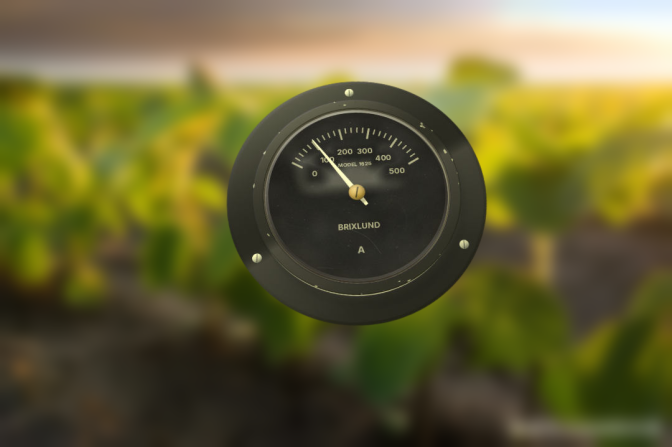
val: 100 (A)
